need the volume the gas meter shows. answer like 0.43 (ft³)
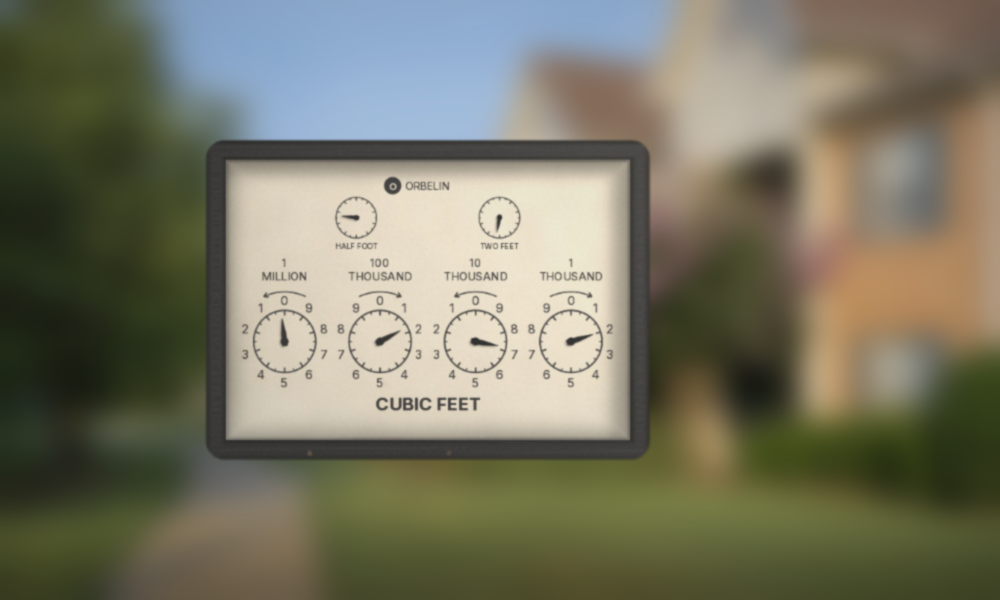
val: 17200 (ft³)
